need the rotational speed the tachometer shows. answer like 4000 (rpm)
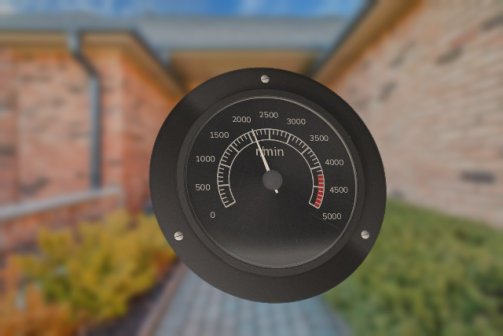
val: 2100 (rpm)
